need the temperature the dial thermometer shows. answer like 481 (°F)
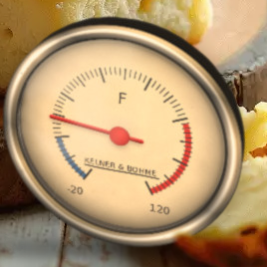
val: 10 (°F)
